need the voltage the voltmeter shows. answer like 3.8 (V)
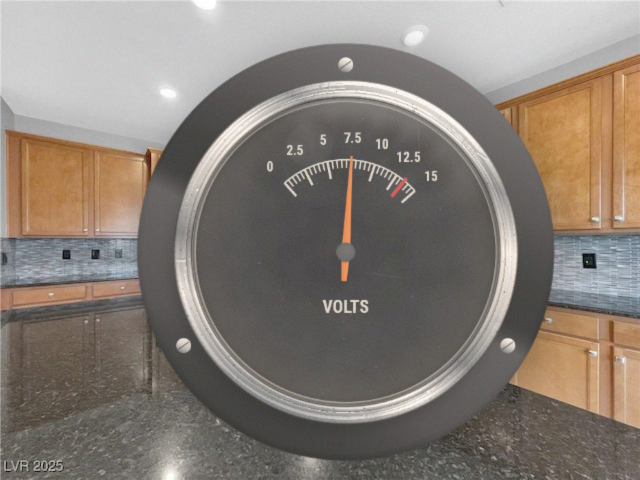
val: 7.5 (V)
